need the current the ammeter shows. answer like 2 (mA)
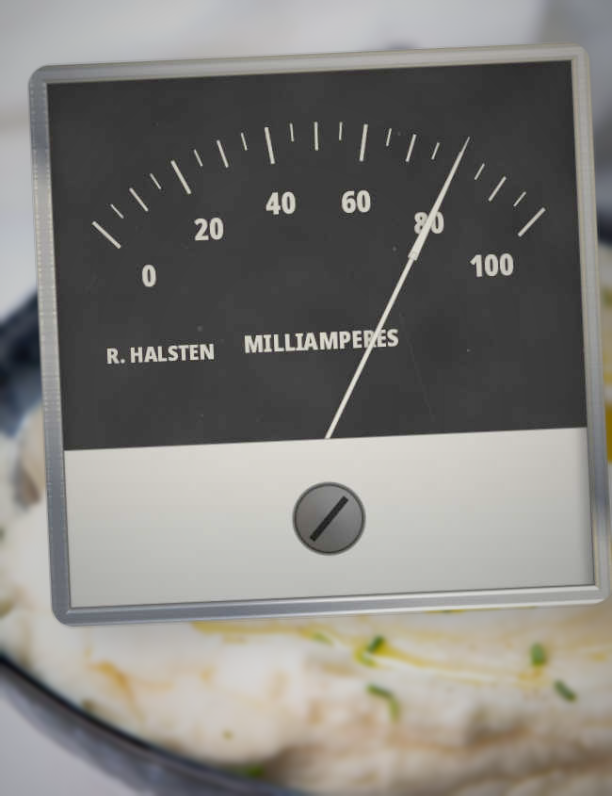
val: 80 (mA)
